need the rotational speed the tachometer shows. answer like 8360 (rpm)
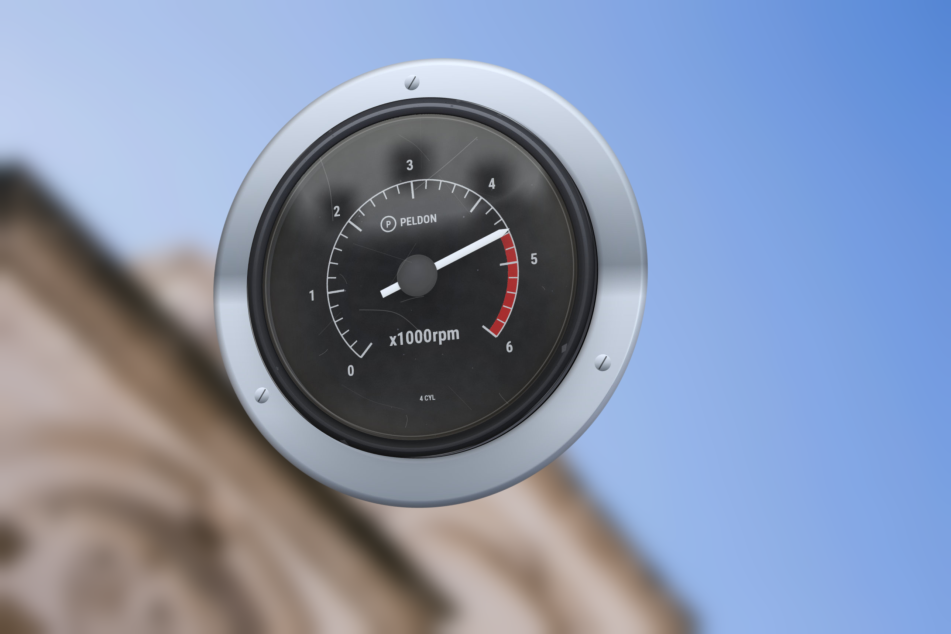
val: 4600 (rpm)
